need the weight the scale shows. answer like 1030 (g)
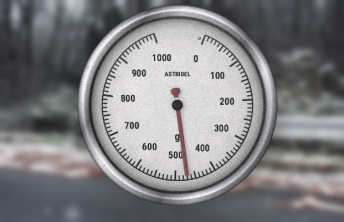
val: 470 (g)
